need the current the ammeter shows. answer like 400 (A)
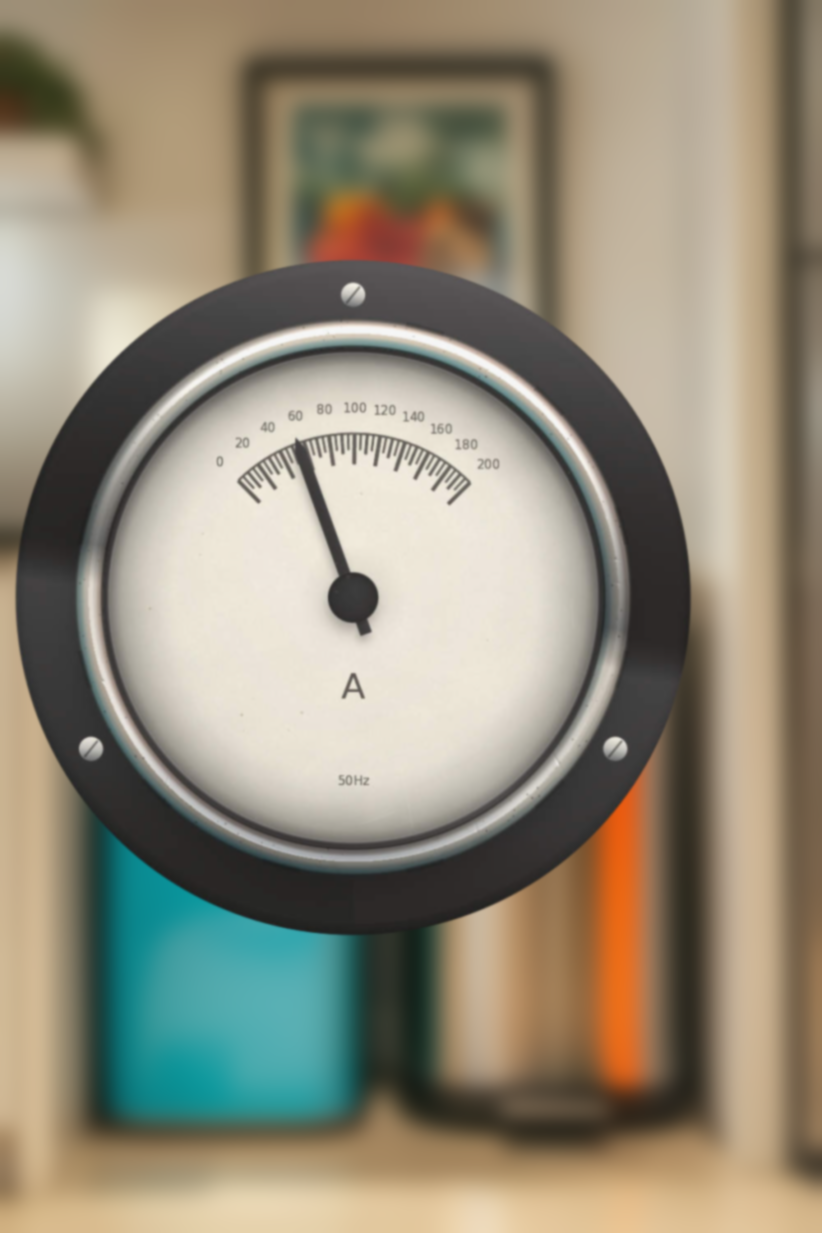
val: 55 (A)
